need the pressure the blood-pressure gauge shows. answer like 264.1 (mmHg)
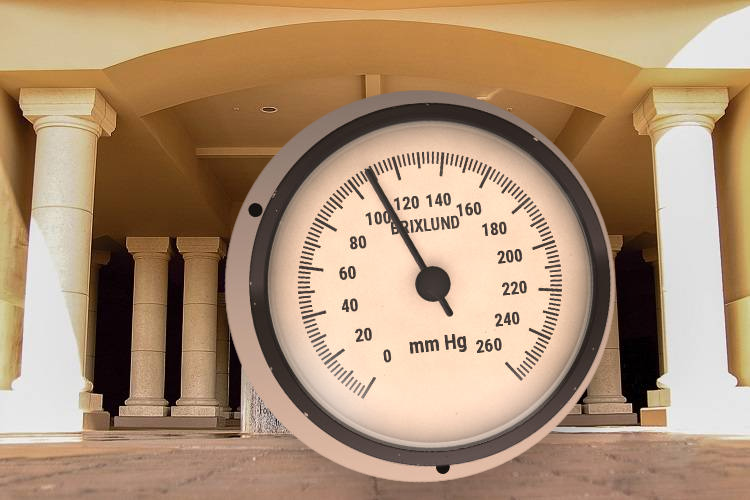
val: 108 (mmHg)
